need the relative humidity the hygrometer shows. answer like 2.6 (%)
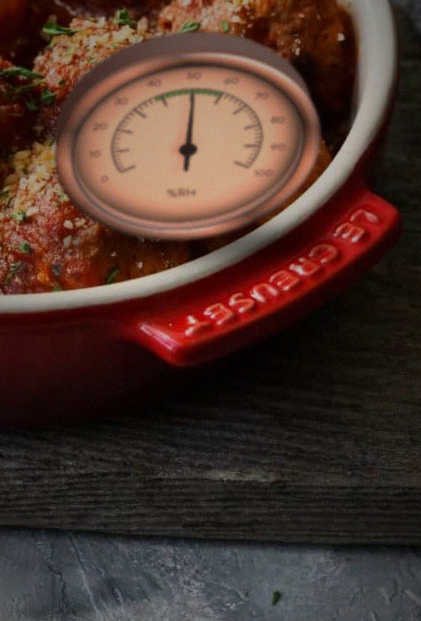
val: 50 (%)
